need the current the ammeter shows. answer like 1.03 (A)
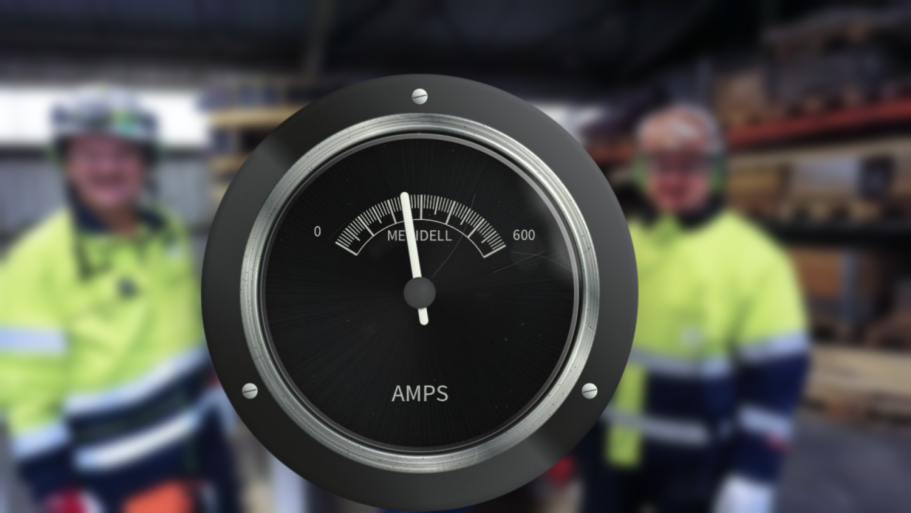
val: 250 (A)
